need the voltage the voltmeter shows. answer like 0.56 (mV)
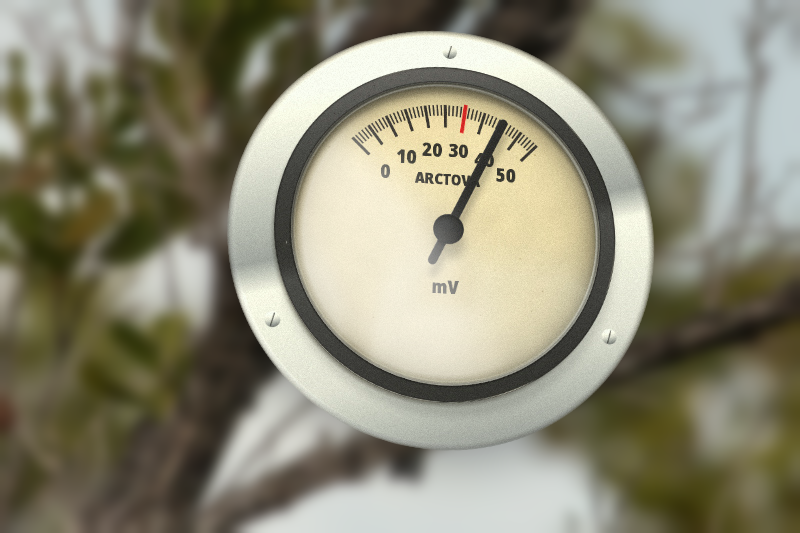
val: 40 (mV)
